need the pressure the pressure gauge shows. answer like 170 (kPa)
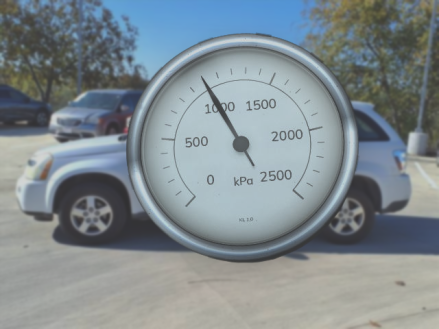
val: 1000 (kPa)
